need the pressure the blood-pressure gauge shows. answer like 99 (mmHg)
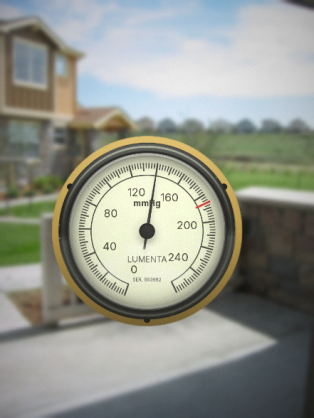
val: 140 (mmHg)
